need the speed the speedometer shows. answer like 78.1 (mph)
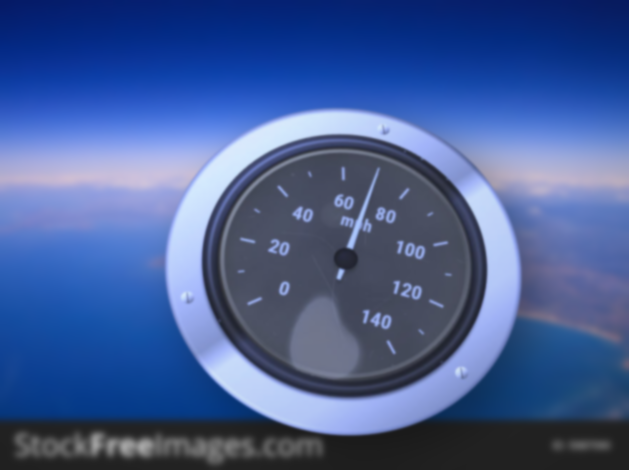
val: 70 (mph)
